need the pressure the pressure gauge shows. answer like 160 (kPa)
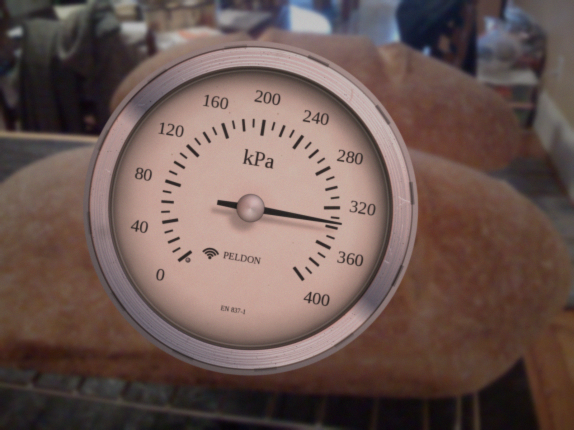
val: 335 (kPa)
